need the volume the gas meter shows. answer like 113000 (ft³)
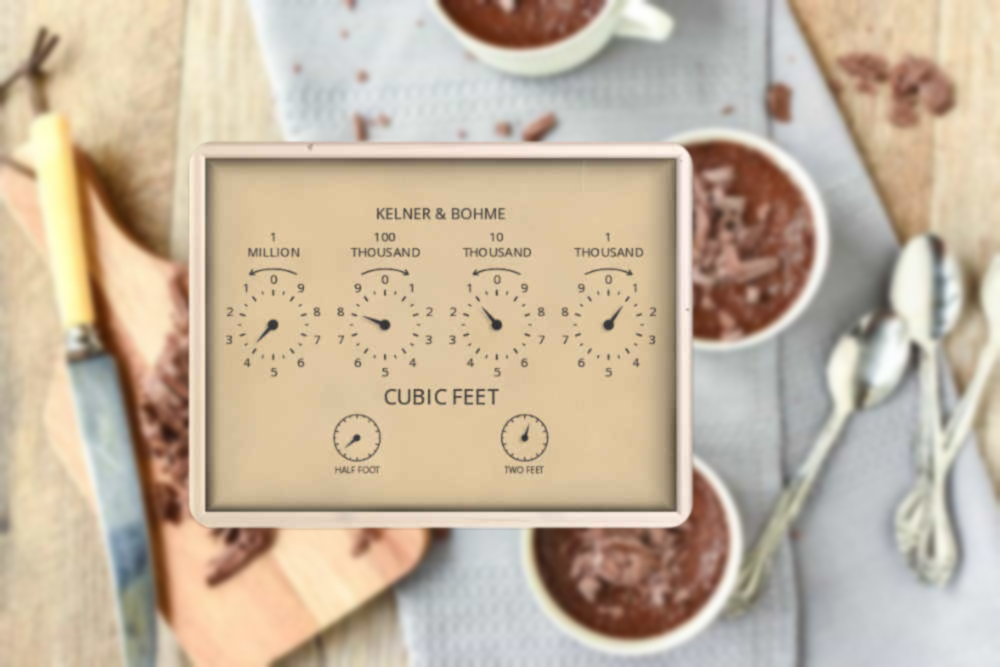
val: 381100 (ft³)
